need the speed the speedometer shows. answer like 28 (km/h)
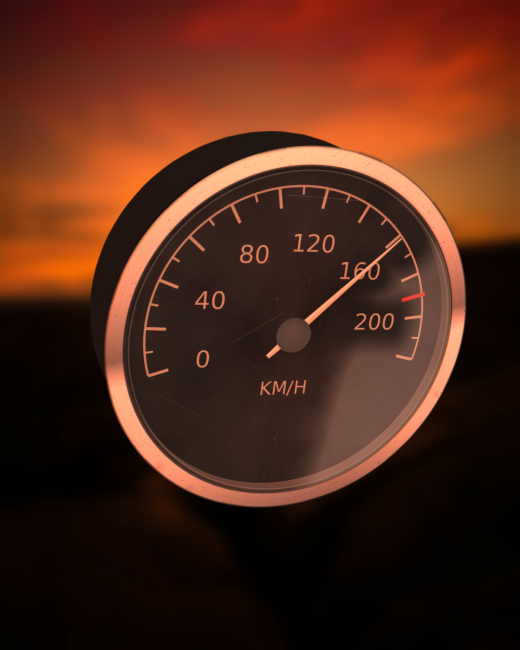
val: 160 (km/h)
